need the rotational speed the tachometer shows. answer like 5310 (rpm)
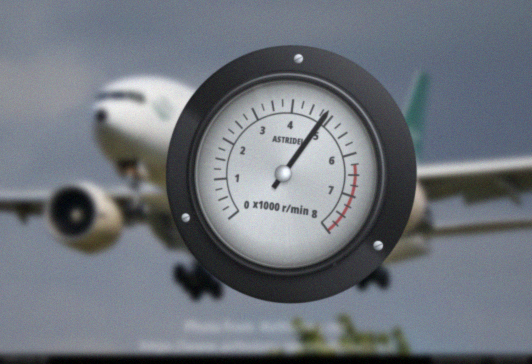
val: 4875 (rpm)
